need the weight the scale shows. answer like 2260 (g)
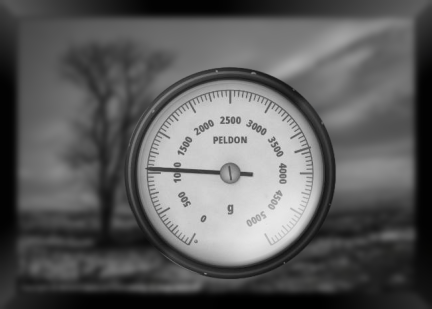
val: 1050 (g)
